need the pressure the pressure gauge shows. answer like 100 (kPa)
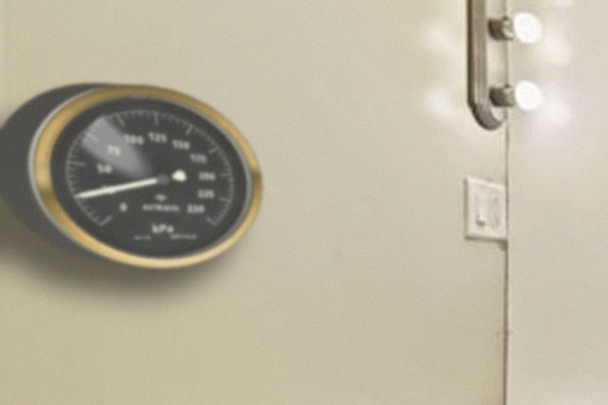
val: 25 (kPa)
